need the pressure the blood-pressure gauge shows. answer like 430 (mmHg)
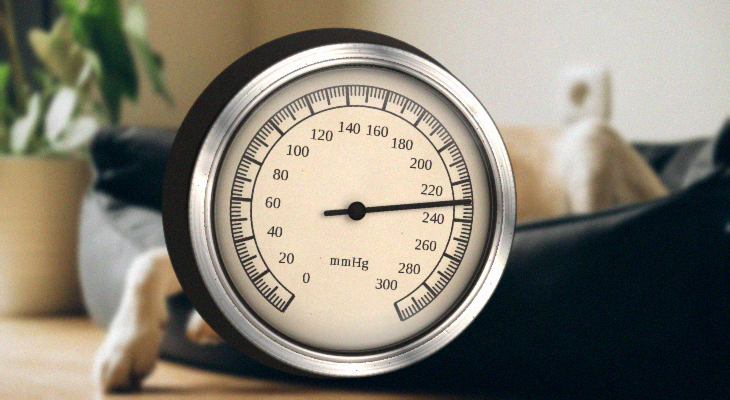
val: 230 (mmHg)
